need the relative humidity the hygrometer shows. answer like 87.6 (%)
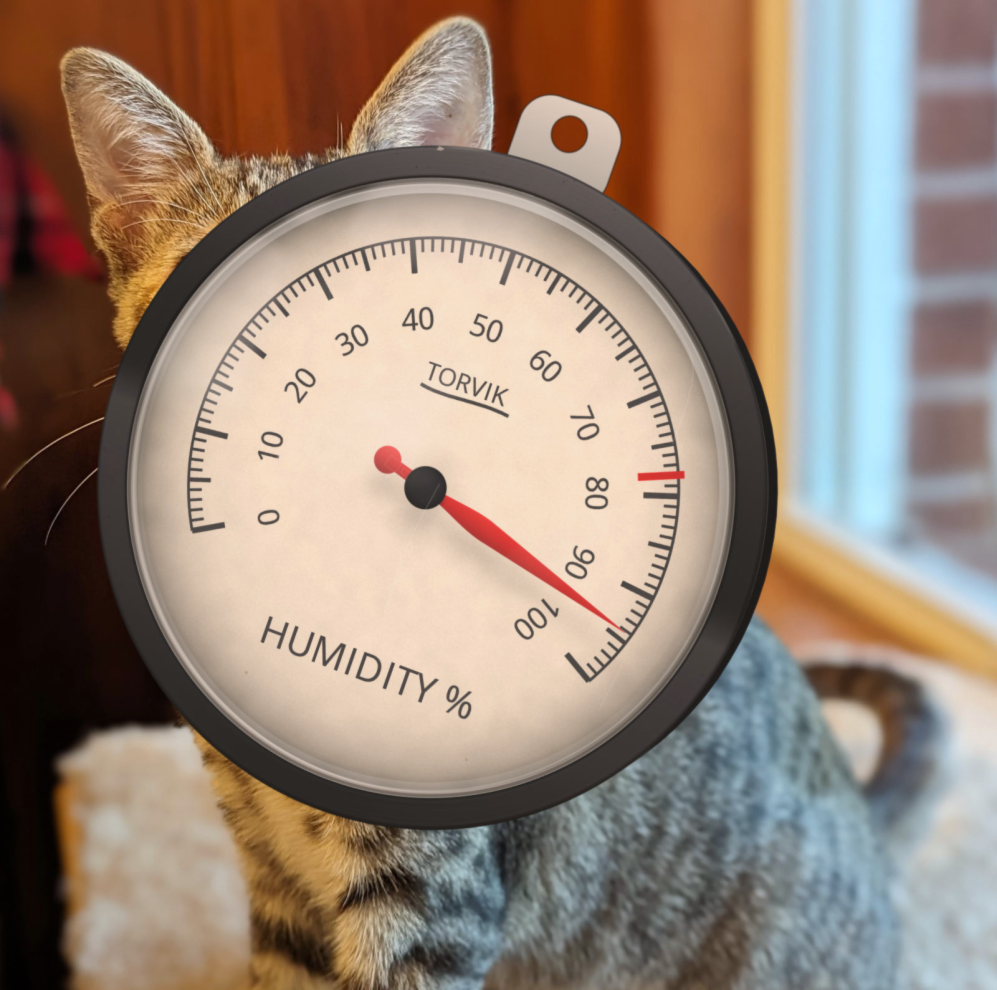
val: 94 (%)
